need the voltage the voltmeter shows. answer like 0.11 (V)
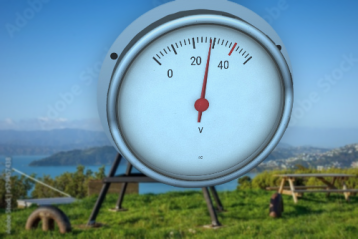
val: 28 (V)
